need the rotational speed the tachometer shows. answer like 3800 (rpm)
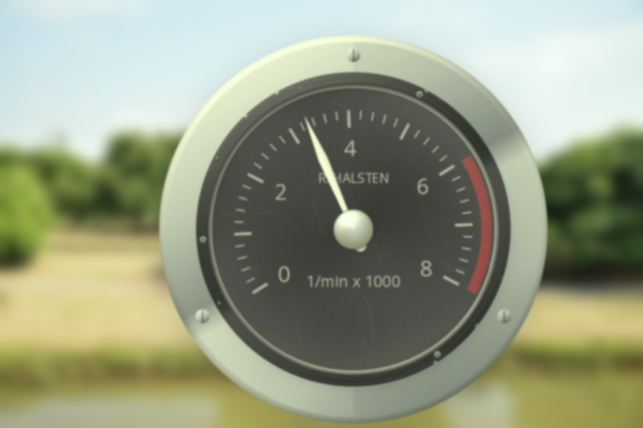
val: 3300 (rpm)
